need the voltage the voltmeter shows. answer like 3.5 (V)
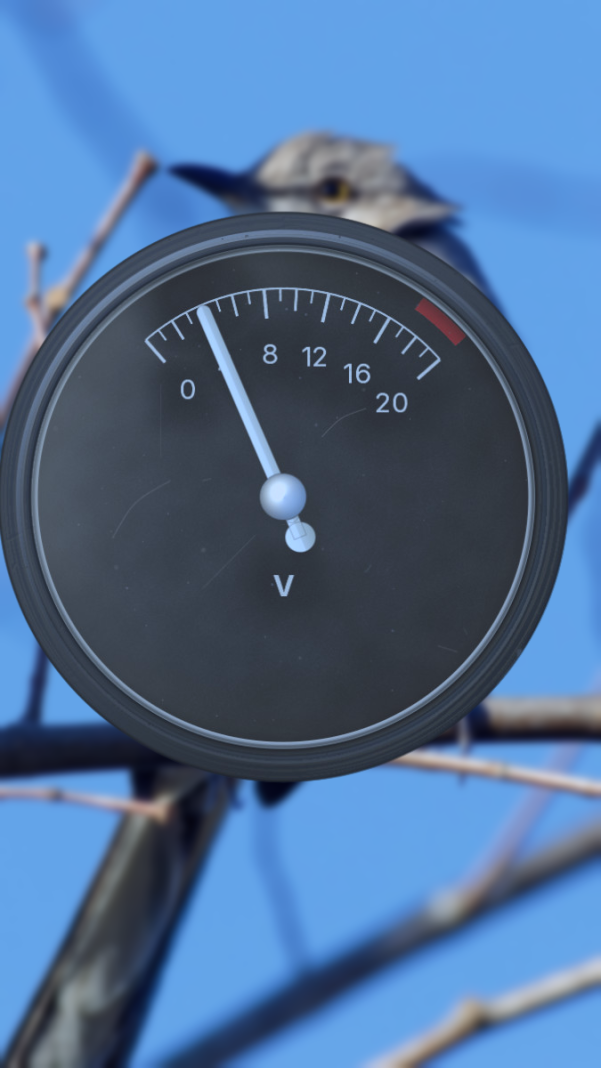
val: 4 (V)
